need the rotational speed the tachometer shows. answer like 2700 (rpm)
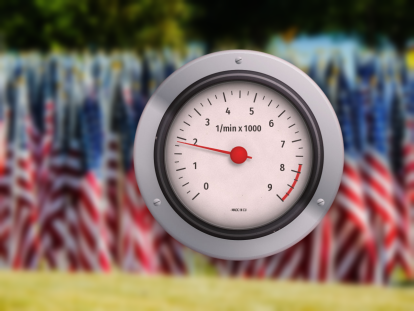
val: 1875 (rpm)
